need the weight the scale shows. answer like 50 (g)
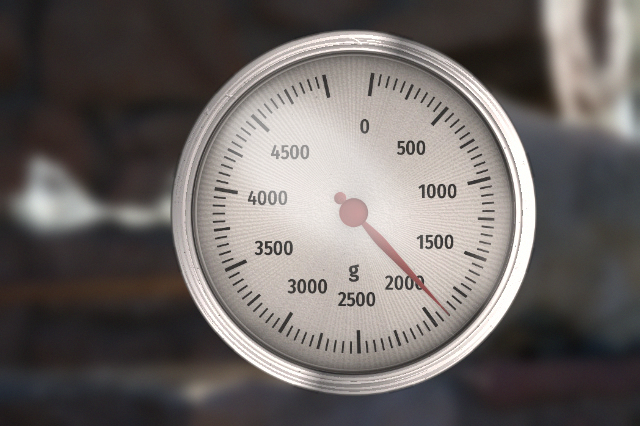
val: 1900 (g)
